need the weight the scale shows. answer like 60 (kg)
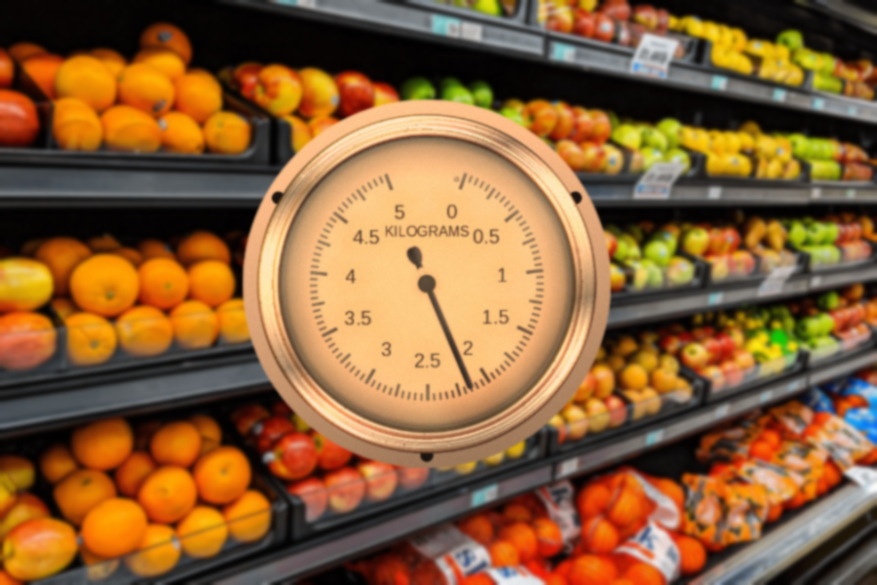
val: 2.15 (kg)
